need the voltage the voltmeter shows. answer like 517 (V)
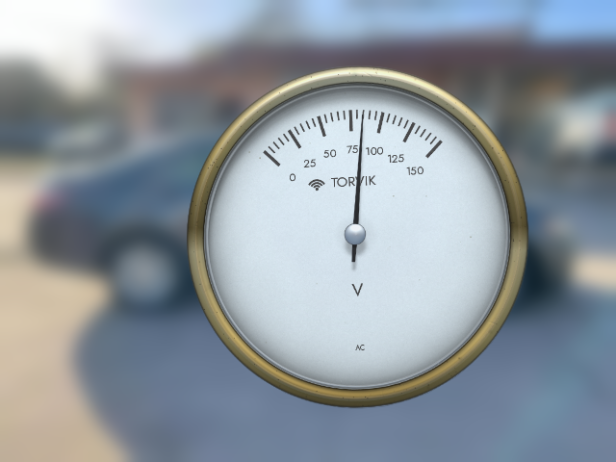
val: 85 (V)
